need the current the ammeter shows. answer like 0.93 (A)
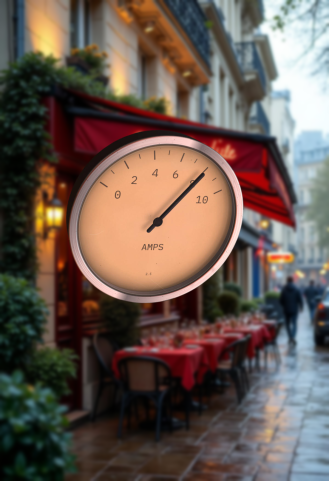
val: 8 (A)
